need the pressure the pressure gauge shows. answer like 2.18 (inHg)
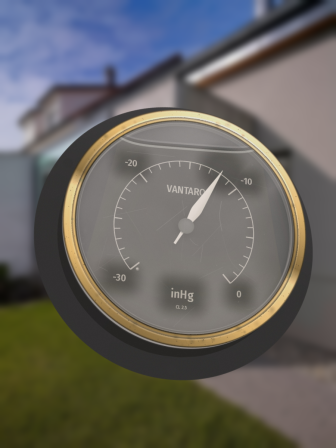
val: -12 (inHg)
